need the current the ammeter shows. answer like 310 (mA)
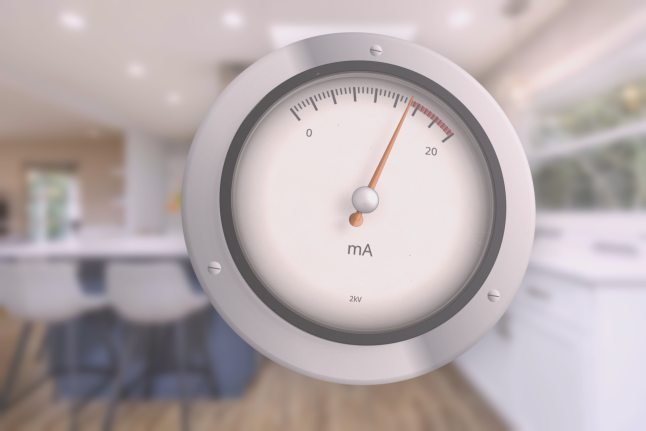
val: 14 (mA)
